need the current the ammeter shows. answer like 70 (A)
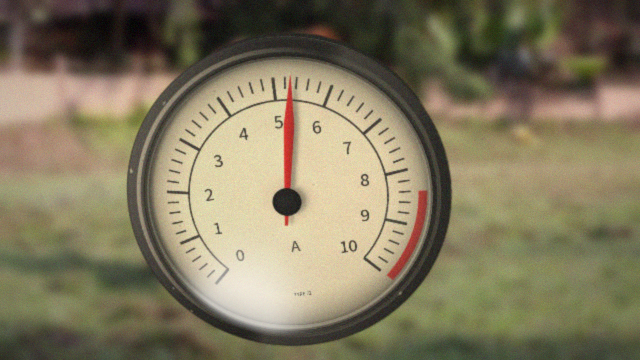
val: 5.3 (A)
